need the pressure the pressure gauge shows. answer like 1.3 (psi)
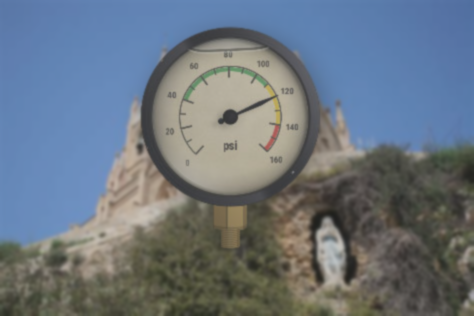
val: 120 (psi)
